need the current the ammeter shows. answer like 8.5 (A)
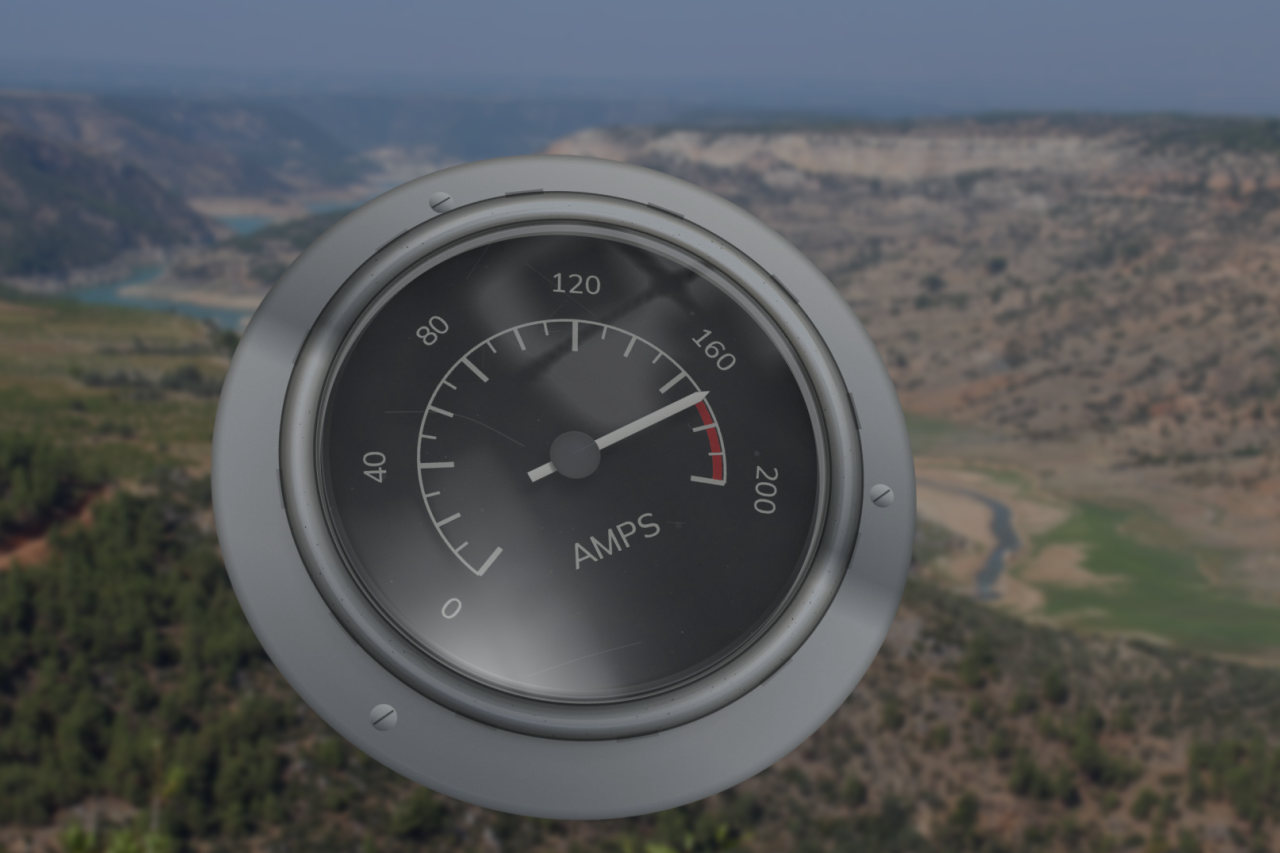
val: 170 (A)
